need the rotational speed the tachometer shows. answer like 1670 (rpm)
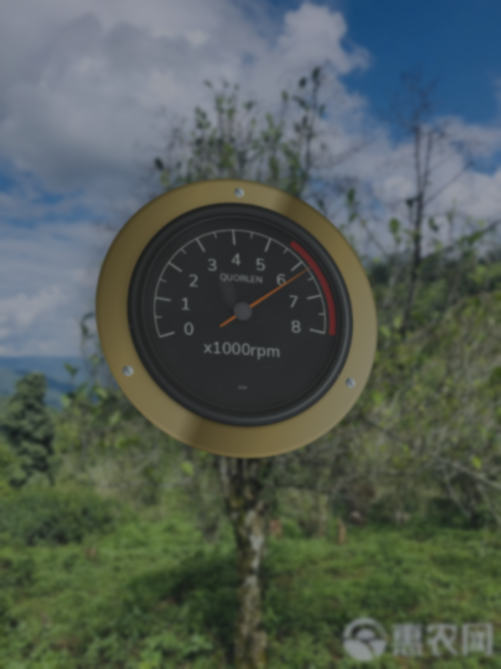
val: 6250 (rpm)
